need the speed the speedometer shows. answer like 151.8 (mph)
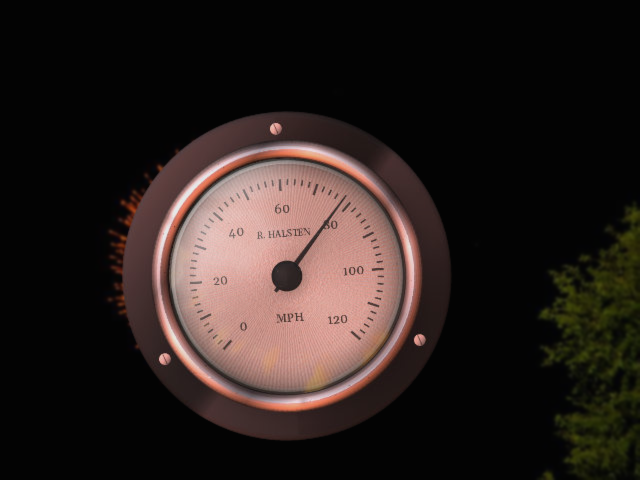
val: 78 (mph)
